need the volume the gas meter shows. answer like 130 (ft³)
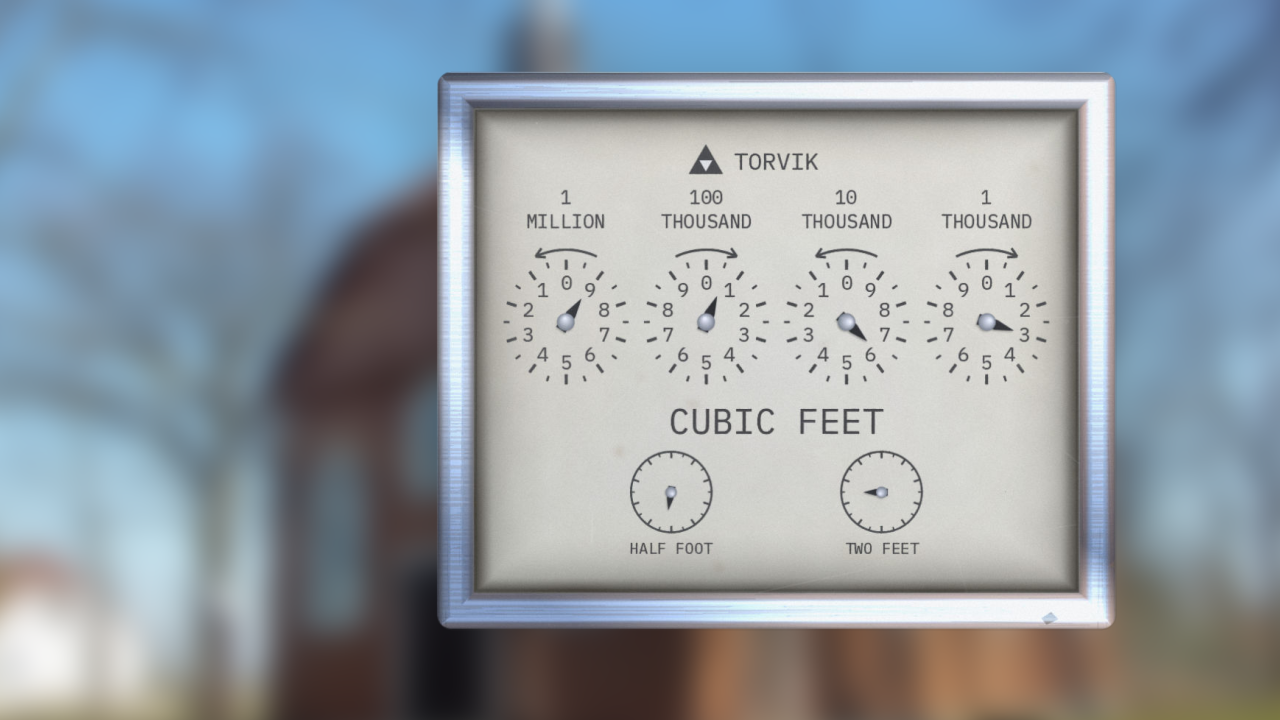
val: 906300 (ft³)
